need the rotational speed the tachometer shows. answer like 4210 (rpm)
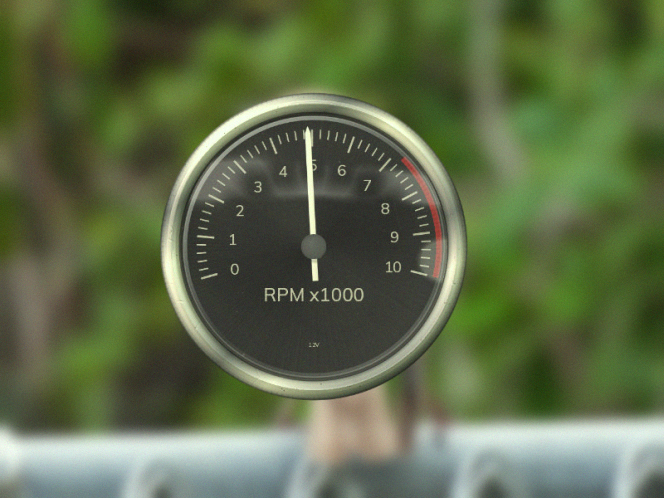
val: 4900 (rpm)
